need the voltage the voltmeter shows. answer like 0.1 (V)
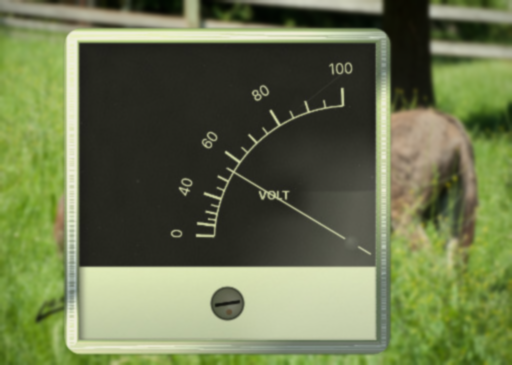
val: 55 (V)
